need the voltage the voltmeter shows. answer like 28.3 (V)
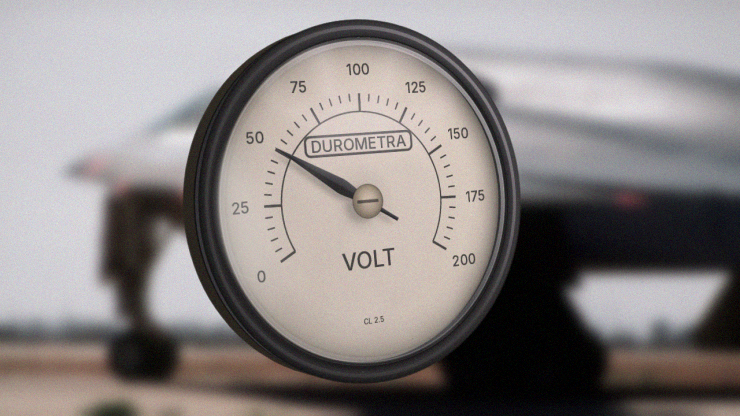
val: 50 (V)
